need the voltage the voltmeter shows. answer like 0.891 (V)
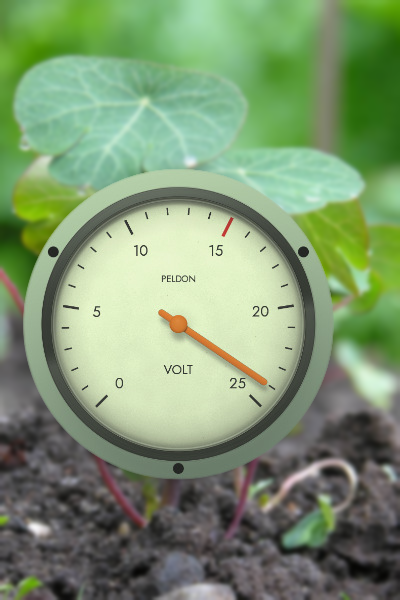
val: 24 (V)
